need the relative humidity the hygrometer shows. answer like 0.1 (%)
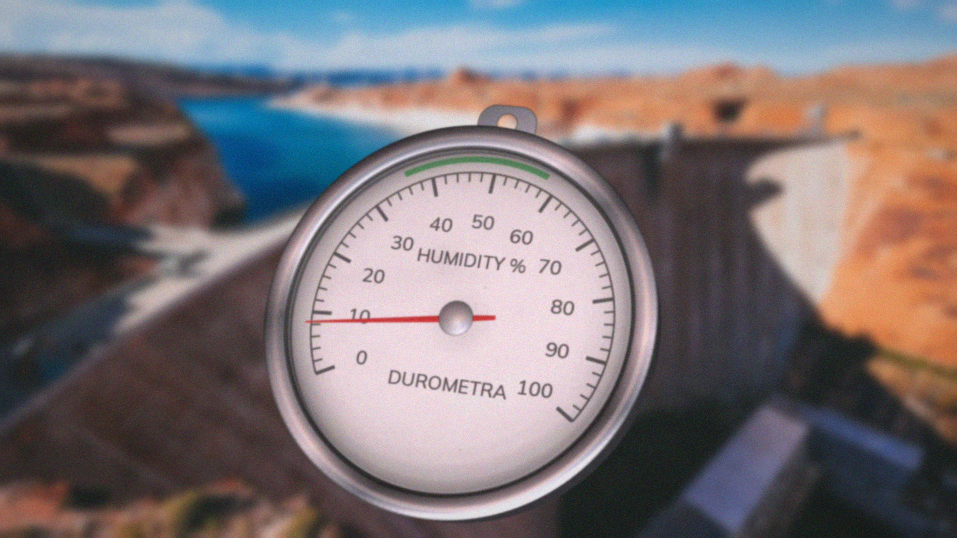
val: 8 (%)
